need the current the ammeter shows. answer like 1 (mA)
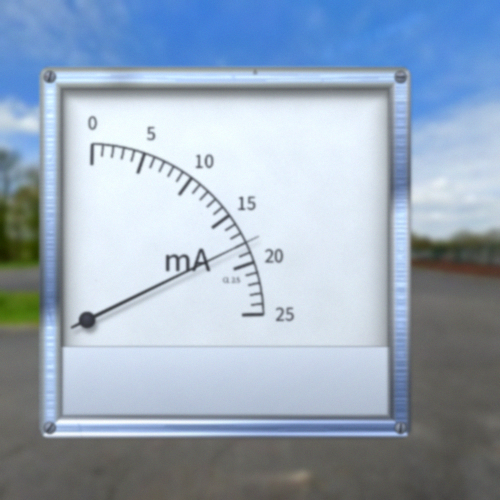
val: 18 (mA)
